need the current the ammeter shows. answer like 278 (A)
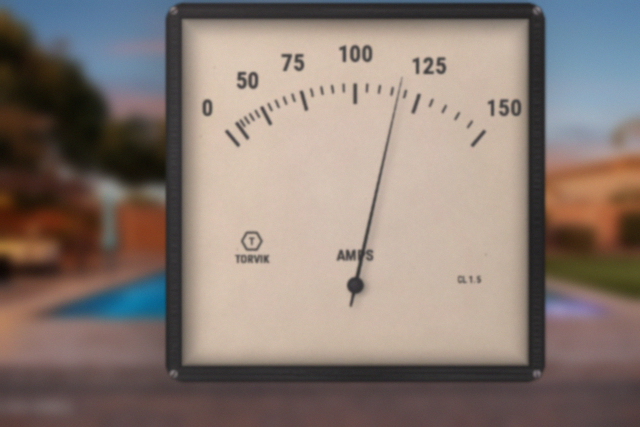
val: 117.5 (A)
